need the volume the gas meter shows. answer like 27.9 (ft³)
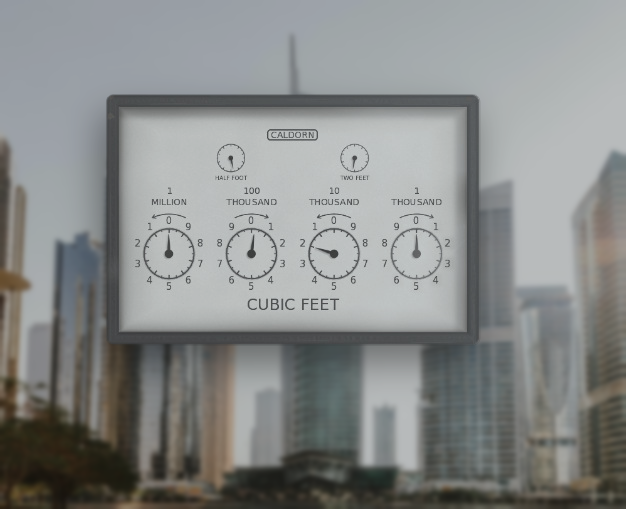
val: 2000 (ft³)
